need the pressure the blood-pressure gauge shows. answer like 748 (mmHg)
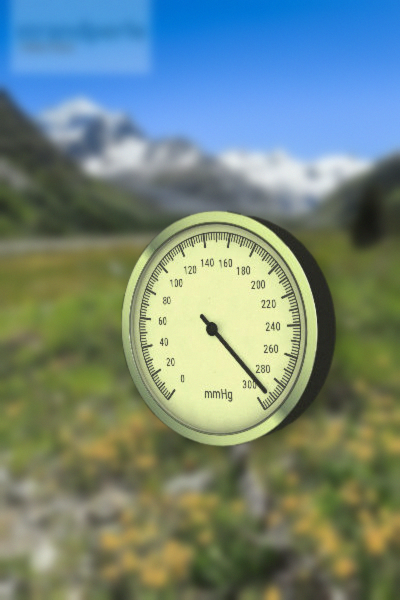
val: 290 (mmHg)
